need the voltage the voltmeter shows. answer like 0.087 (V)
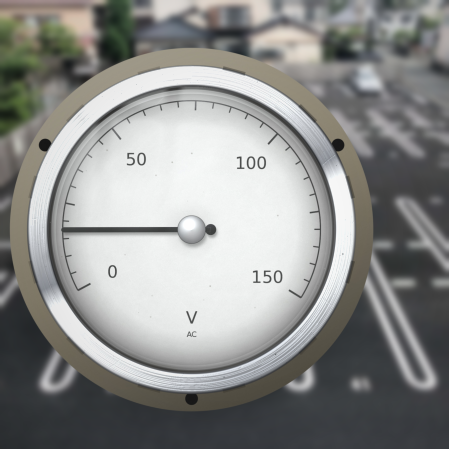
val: 17.5 (V)
